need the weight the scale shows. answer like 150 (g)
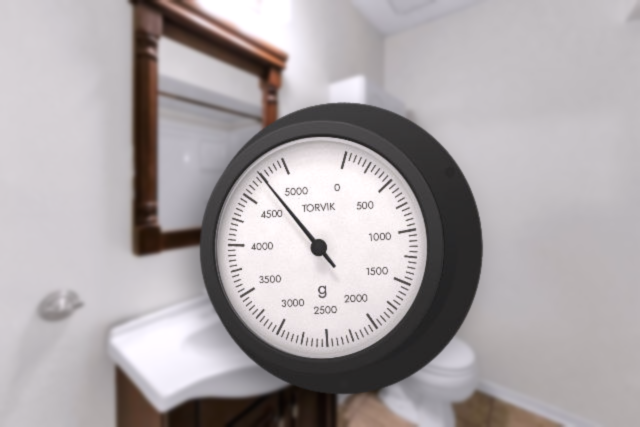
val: 4750 (g)
